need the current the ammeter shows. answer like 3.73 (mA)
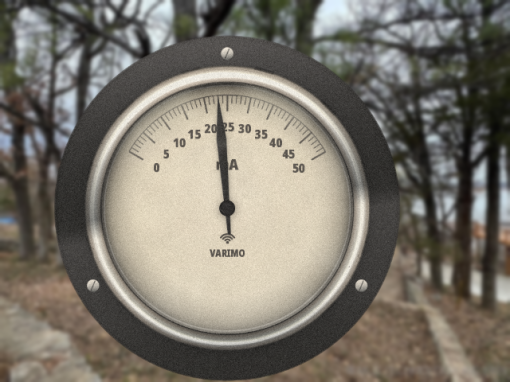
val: 23 (mA)
